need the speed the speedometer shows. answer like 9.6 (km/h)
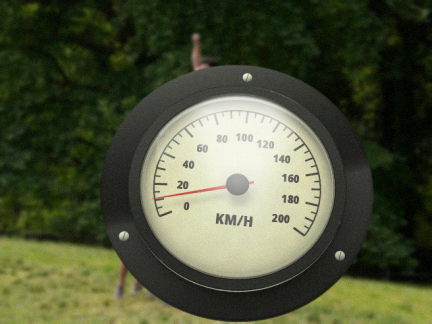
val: 10 (km/h)
